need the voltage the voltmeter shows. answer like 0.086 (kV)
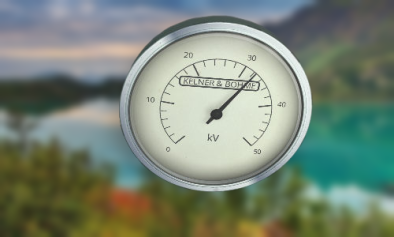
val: 32 (kV)
